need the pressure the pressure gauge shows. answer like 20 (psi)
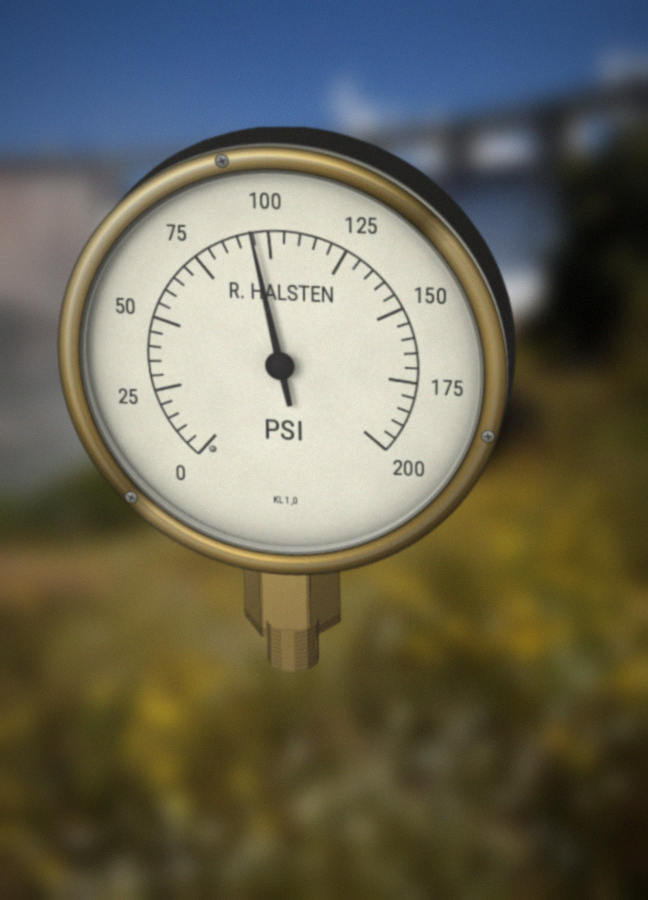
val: 95 (psi)
